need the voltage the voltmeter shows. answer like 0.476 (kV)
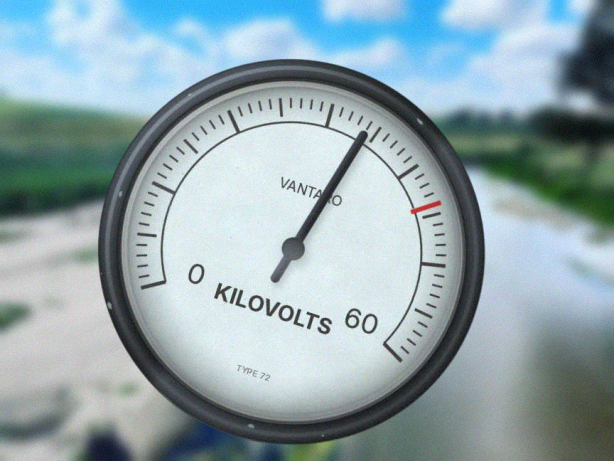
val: 34 (kV)
